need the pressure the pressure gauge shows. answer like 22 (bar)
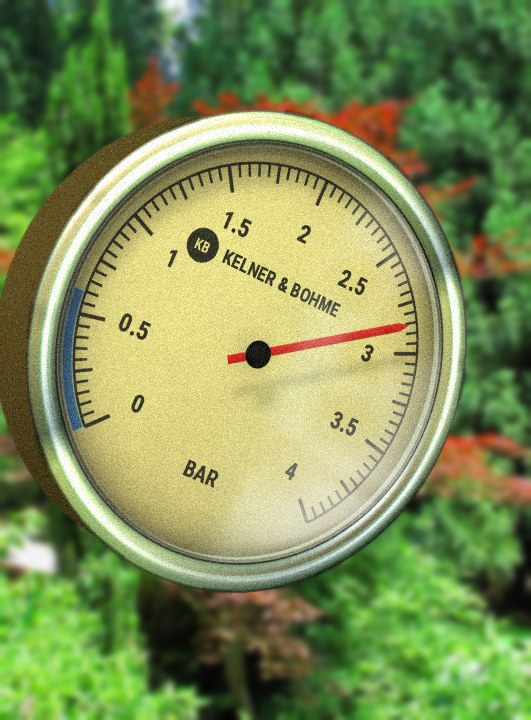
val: 2.85 (bar)
